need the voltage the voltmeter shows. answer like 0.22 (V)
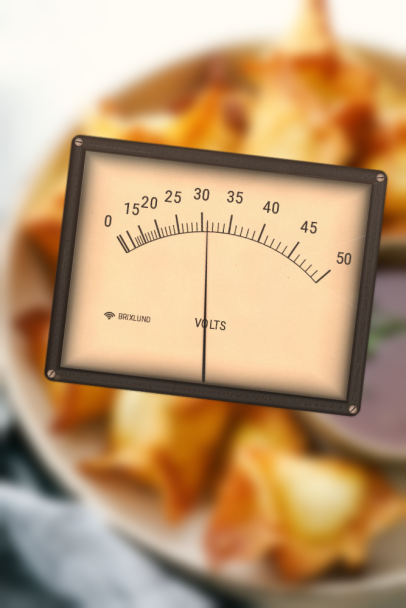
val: 31 (V)
